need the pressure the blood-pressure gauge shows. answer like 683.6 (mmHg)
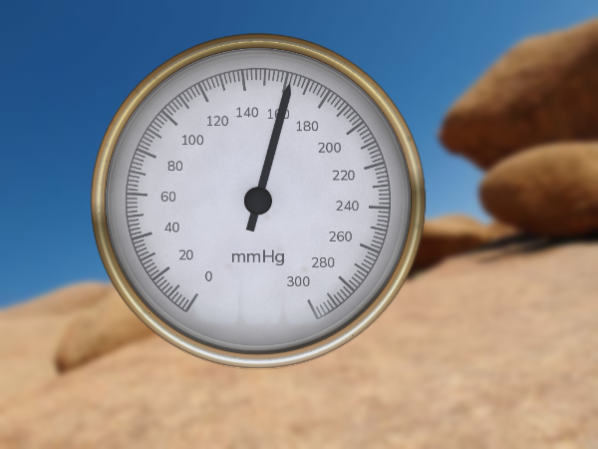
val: 162 (mmHg)
